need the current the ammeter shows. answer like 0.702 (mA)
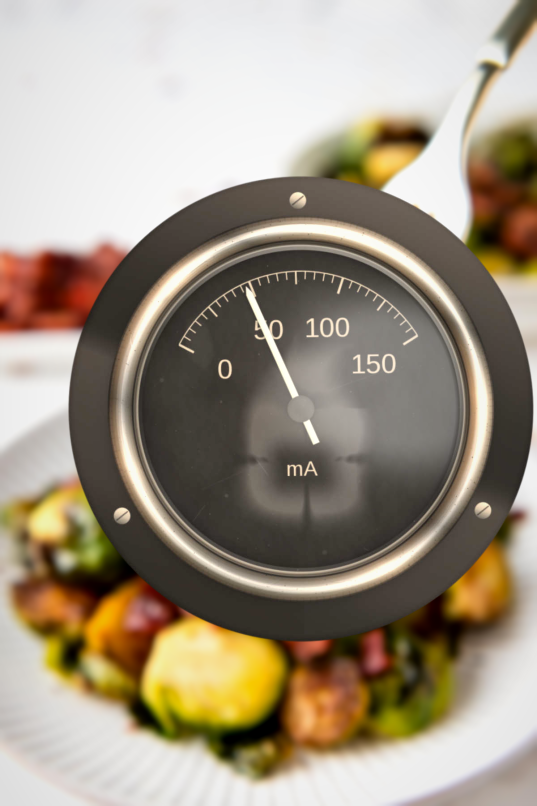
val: 47.5 (mA)
